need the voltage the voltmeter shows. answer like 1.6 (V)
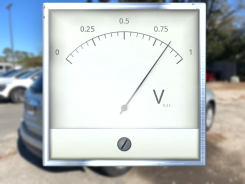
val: 0.85 (V)
